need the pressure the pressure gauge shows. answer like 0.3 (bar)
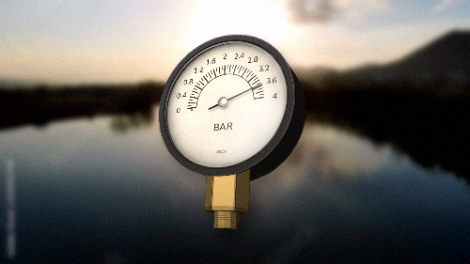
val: 3.6 (bar)
